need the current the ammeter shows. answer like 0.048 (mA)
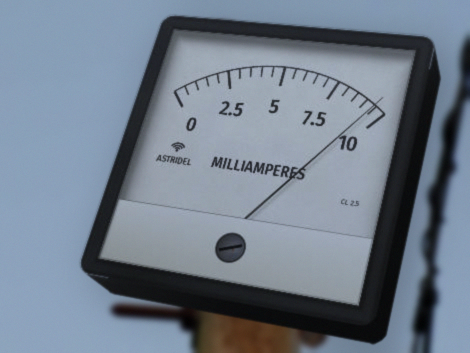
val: 9.5 (mA)
